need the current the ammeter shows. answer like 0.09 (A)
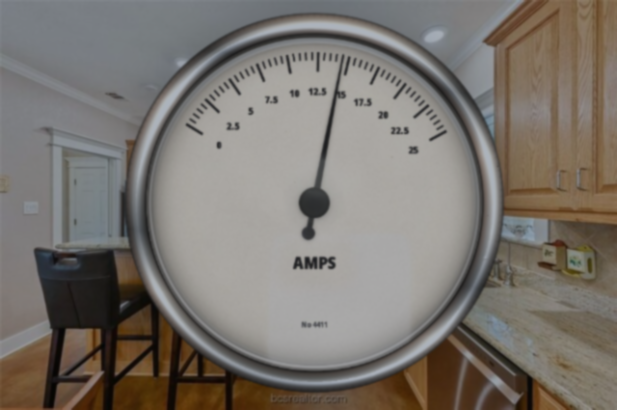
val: 14.5 (A)
